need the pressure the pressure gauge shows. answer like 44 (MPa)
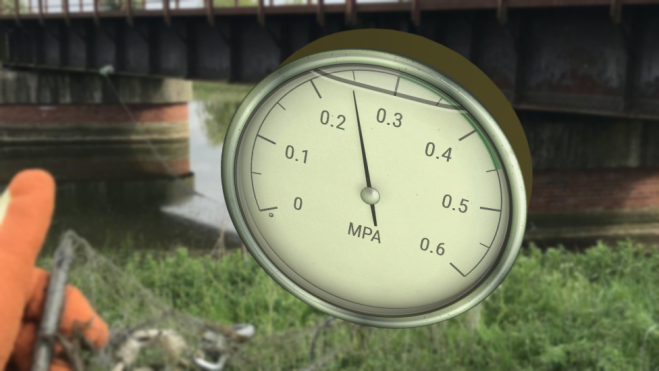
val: 0.25 (MPa)
